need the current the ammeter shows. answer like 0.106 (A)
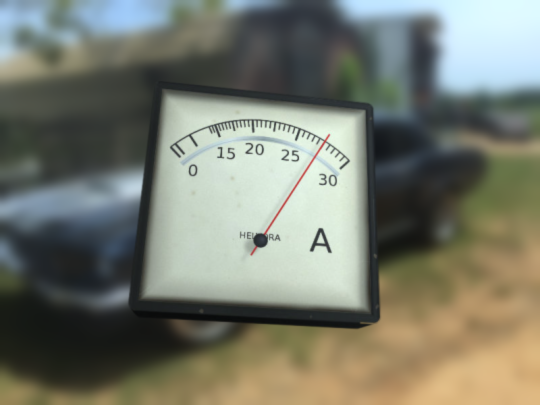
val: 27.5 (A)
